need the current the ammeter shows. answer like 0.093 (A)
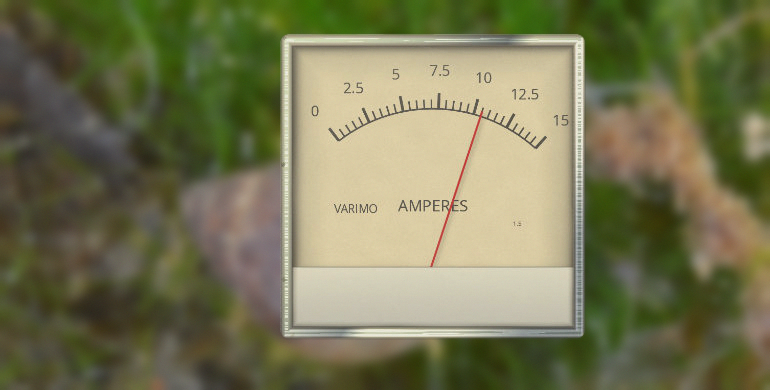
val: 10.5 (A)
